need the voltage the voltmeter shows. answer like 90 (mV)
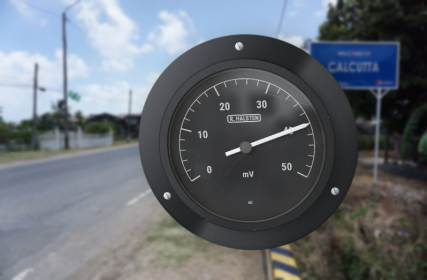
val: 40 (mV)
